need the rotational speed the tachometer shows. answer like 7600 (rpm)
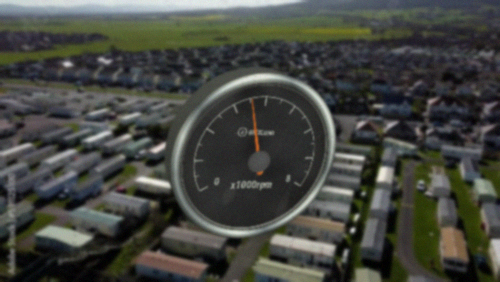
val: 3500 (rpm)
